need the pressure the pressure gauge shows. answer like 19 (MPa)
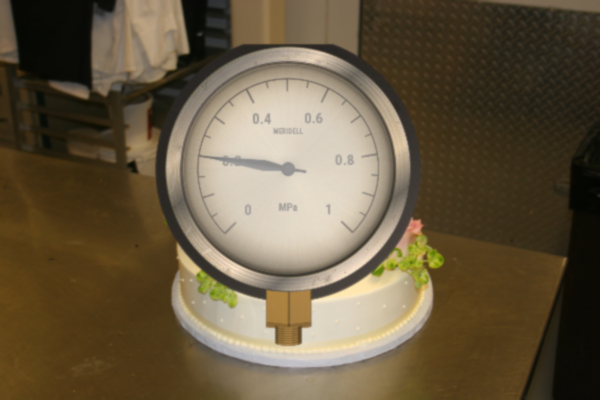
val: 0.2 (MPa)
